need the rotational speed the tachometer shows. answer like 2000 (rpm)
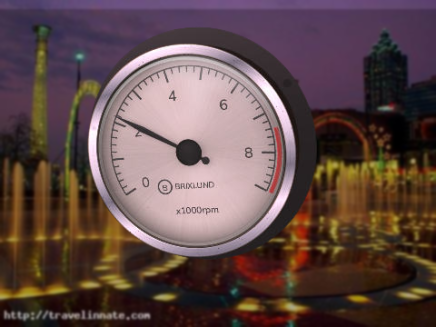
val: 2200 (rpm)
